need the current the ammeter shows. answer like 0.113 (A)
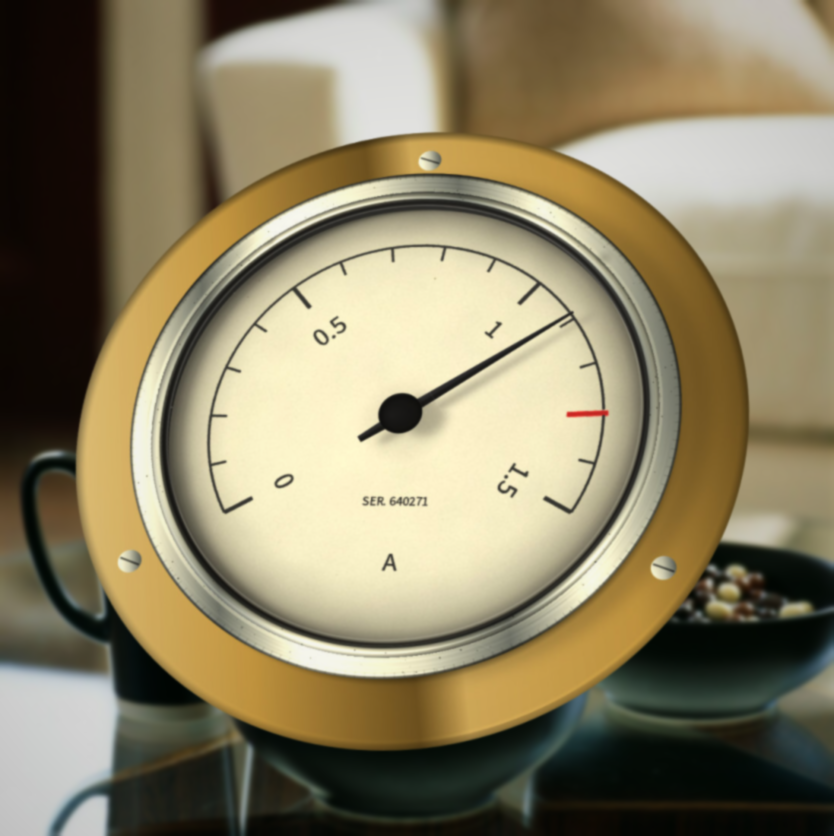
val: 1.1 (A)
